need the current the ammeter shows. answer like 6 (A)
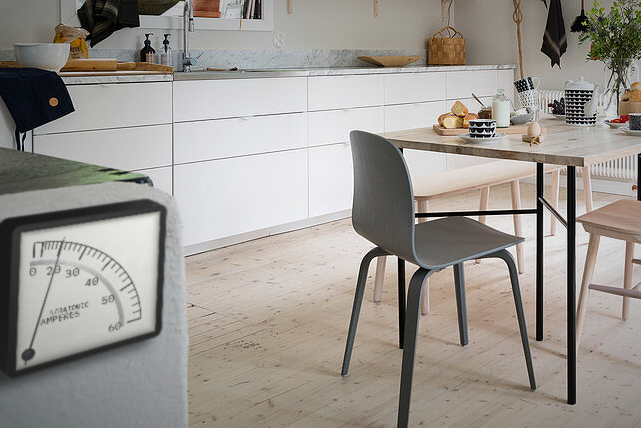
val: 20 (A)
